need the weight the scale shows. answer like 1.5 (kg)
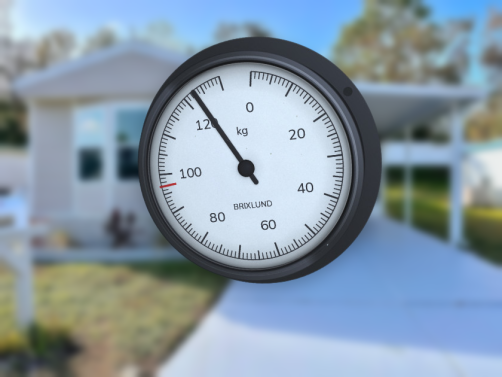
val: 123 (kg)
